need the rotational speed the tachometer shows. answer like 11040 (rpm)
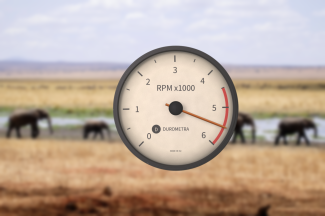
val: 5500 (rpm)
